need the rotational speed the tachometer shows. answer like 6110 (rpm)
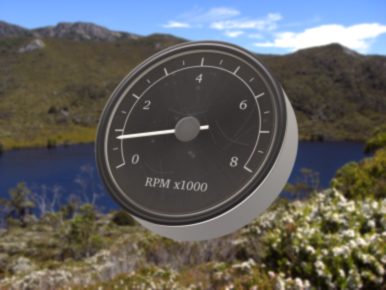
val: 750 (rpm)
